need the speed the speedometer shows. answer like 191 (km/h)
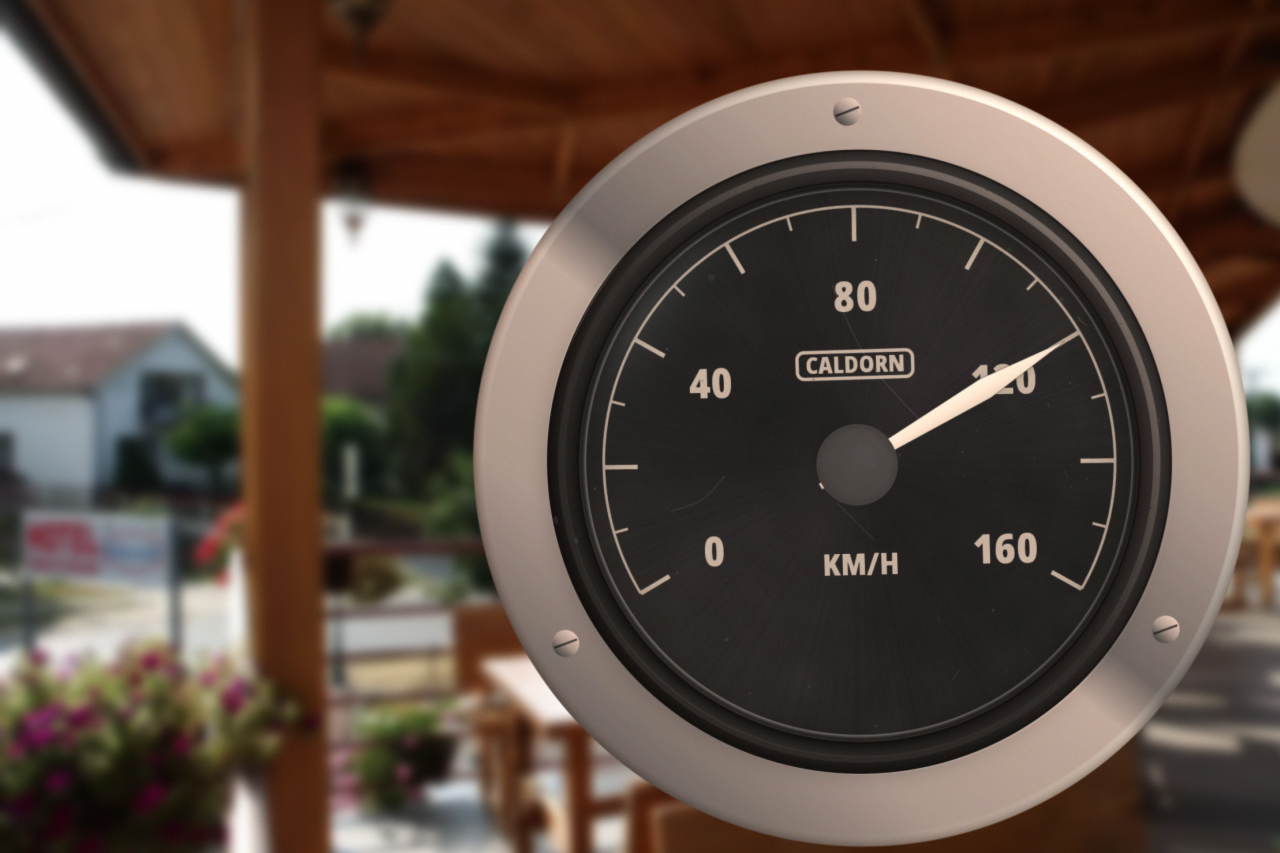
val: 120 (km/h)
